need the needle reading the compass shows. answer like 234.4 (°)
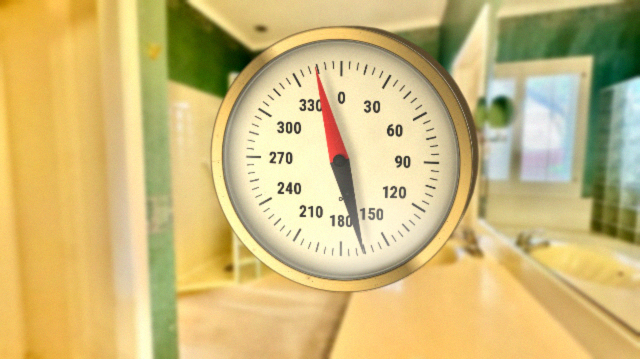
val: 345 (°)
